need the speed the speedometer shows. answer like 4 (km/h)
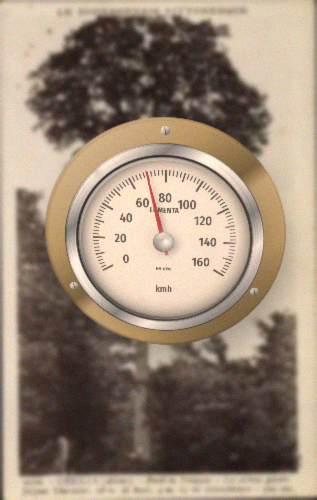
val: 70 (km/h)
